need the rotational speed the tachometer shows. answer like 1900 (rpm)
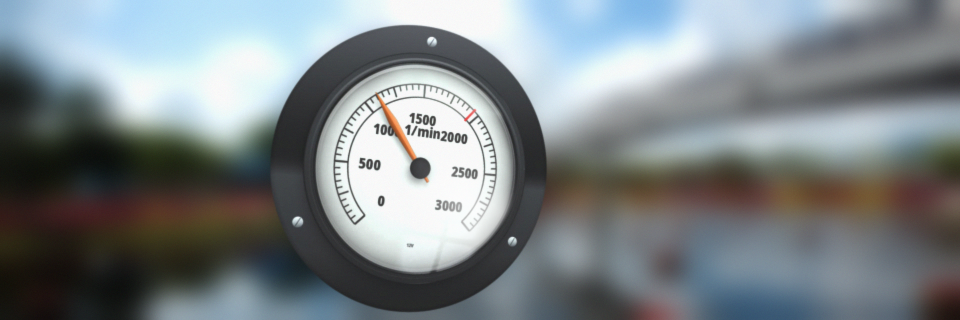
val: 1100 (rpm)
